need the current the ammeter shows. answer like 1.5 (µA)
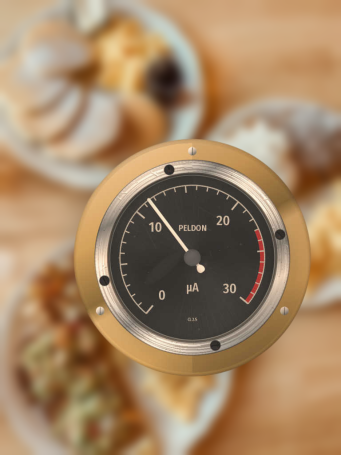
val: 11.5 (µA)
